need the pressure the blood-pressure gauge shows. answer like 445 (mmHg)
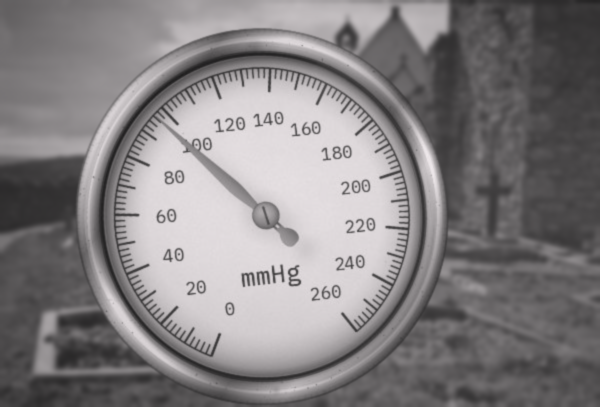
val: 96 (mmHg)
